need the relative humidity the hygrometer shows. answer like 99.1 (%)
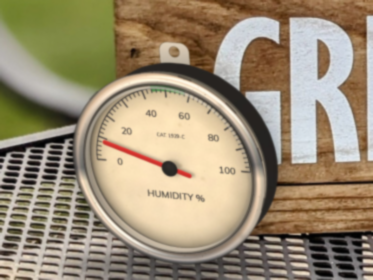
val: 10 (%)
